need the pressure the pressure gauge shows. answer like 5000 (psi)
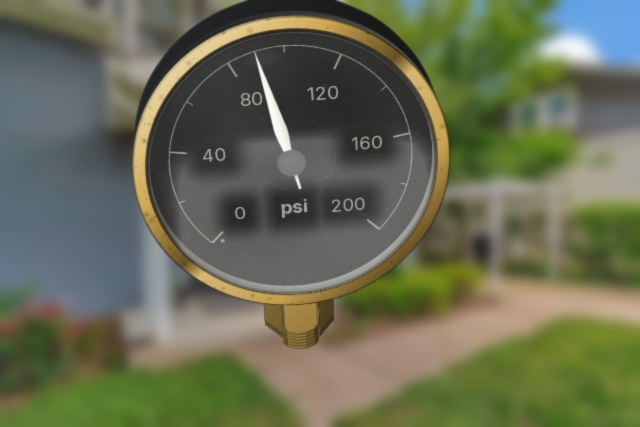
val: 90 (psi)
